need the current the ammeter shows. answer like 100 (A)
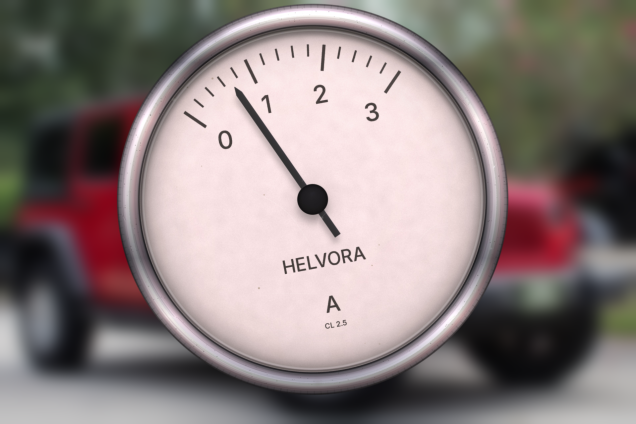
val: 0.7 (A)
